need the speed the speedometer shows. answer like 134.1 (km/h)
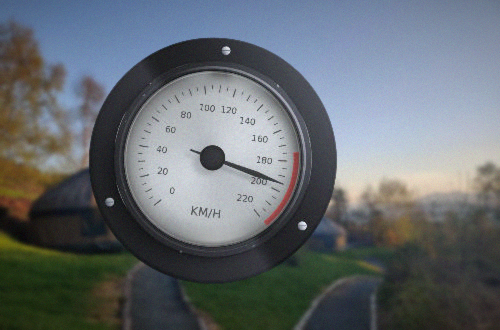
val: 195 (km/h)
